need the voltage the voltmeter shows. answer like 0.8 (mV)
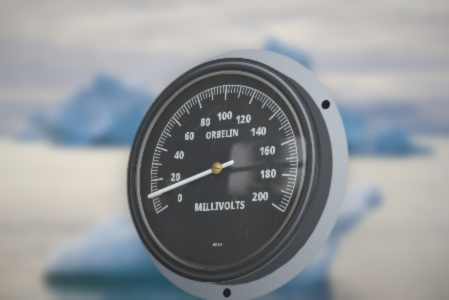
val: 10 (mV)
